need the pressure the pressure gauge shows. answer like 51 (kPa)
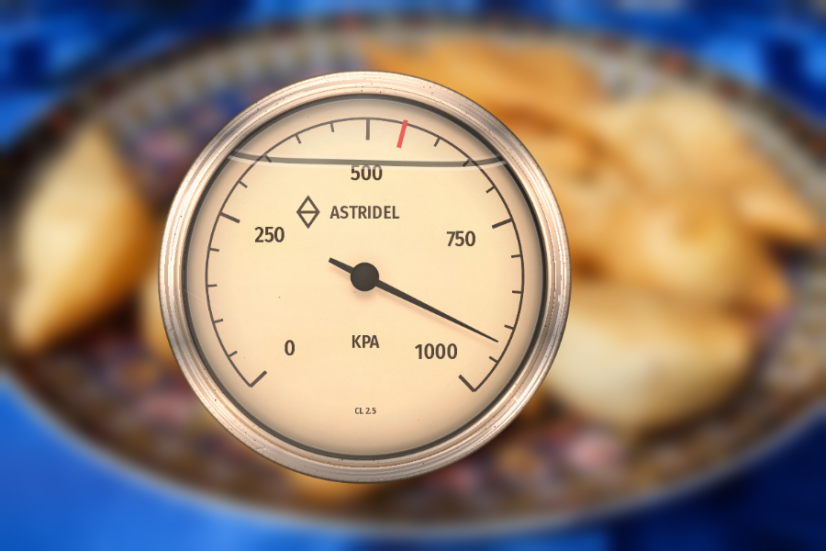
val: 925 (kPa)
